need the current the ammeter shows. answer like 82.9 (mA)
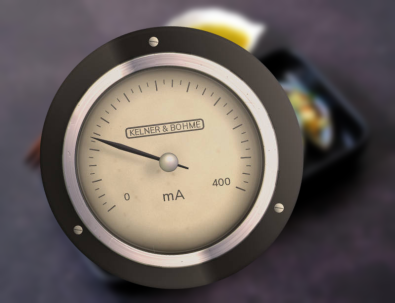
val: 95 (mA)
